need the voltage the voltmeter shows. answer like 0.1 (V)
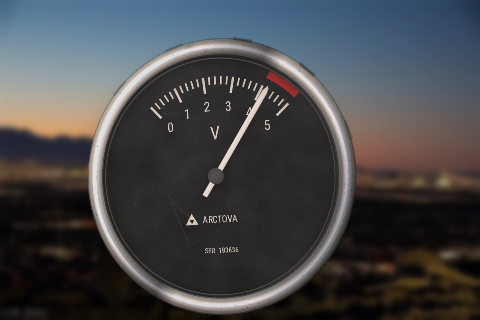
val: 4.2 (V)
